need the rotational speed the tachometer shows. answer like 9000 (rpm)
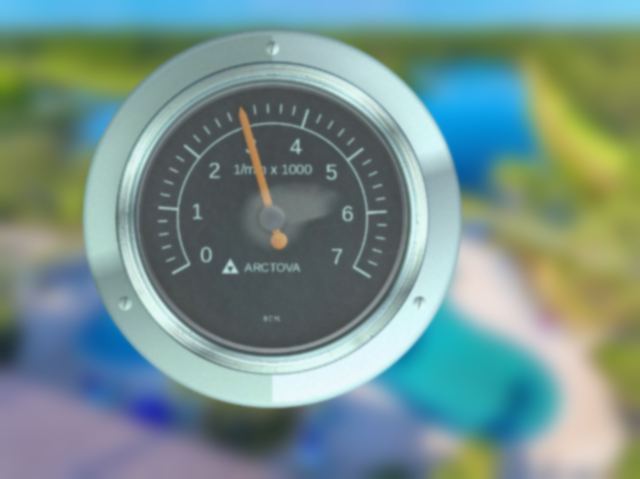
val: 3000 (rpm)
